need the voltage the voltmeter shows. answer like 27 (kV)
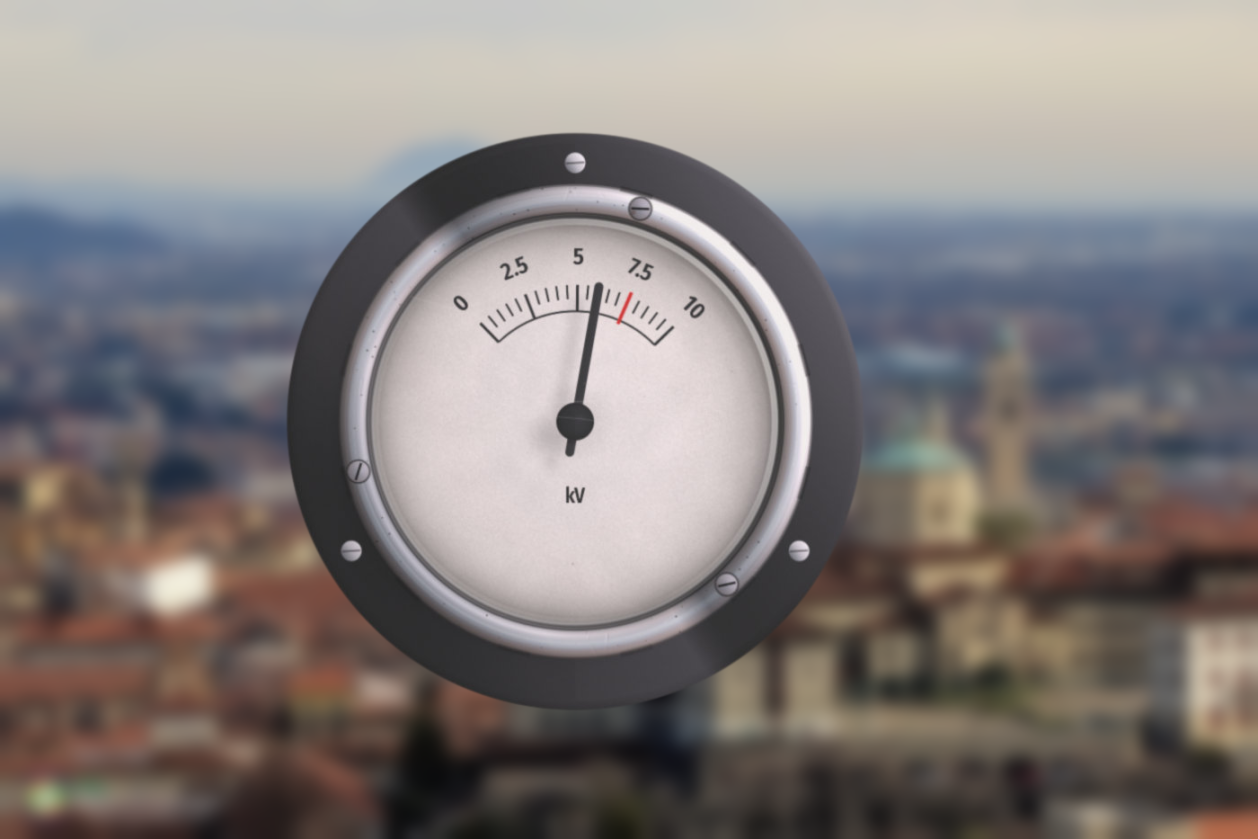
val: 6 (kV)
